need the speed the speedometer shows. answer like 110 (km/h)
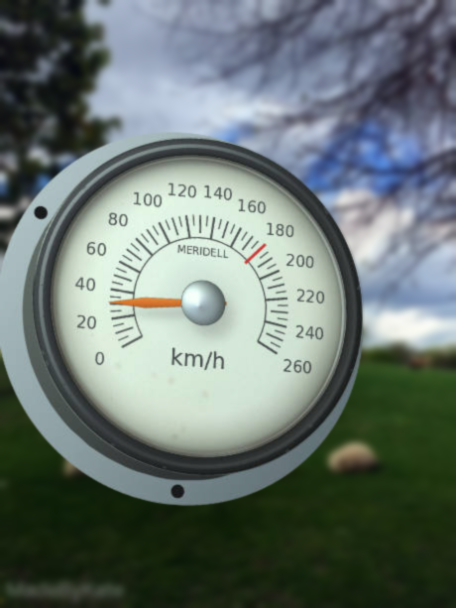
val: 30 (km/h)
